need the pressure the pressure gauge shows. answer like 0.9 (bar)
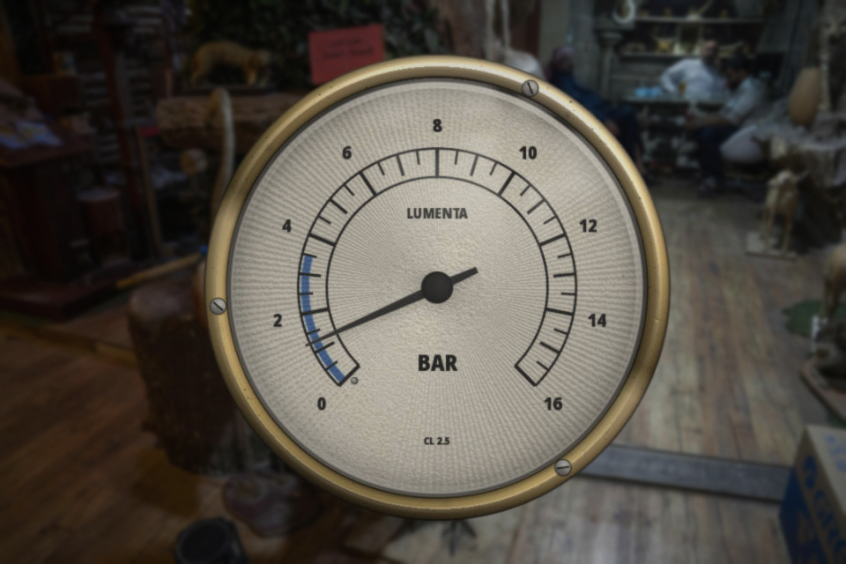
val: 1.25 (bar)
